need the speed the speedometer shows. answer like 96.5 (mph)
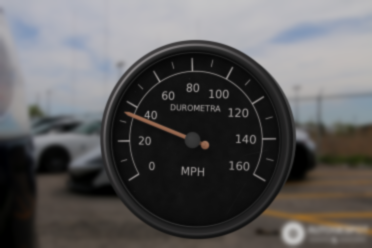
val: 35 (mph)
